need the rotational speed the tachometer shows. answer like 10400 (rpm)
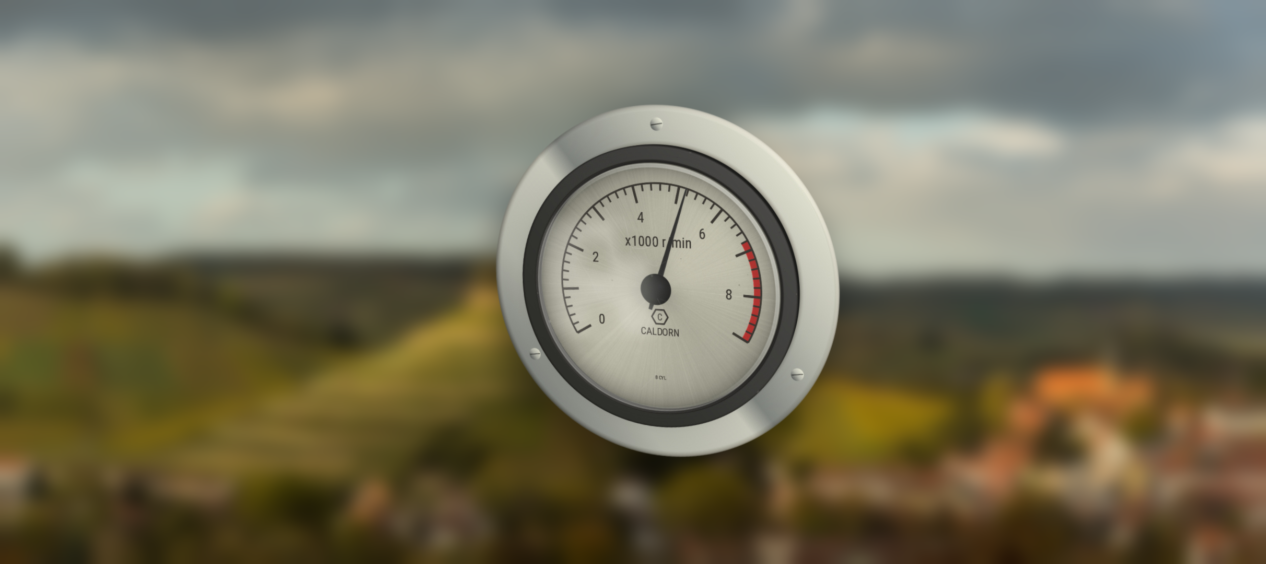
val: 5200 (rpm)
